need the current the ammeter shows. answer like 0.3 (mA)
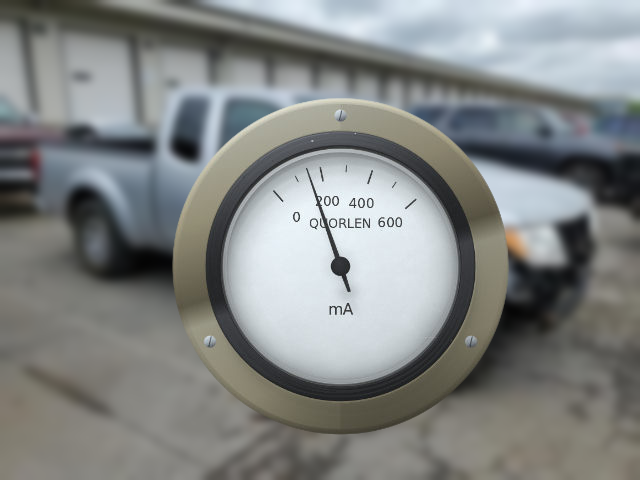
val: 150 (mA)
